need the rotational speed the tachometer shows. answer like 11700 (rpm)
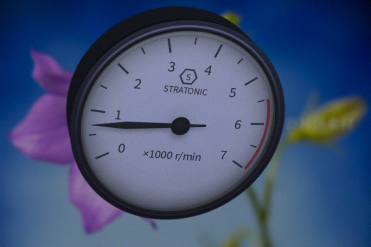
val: 750 (rpm)
